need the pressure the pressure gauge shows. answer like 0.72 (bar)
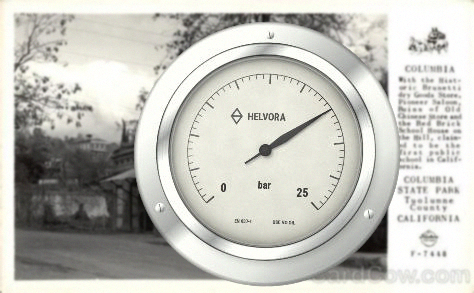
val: 17.5 (bar)
